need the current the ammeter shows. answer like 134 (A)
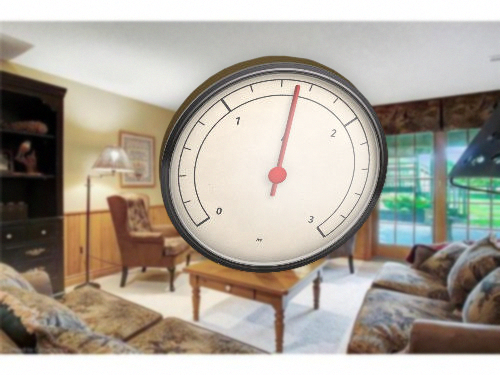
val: 1.5 (A)
